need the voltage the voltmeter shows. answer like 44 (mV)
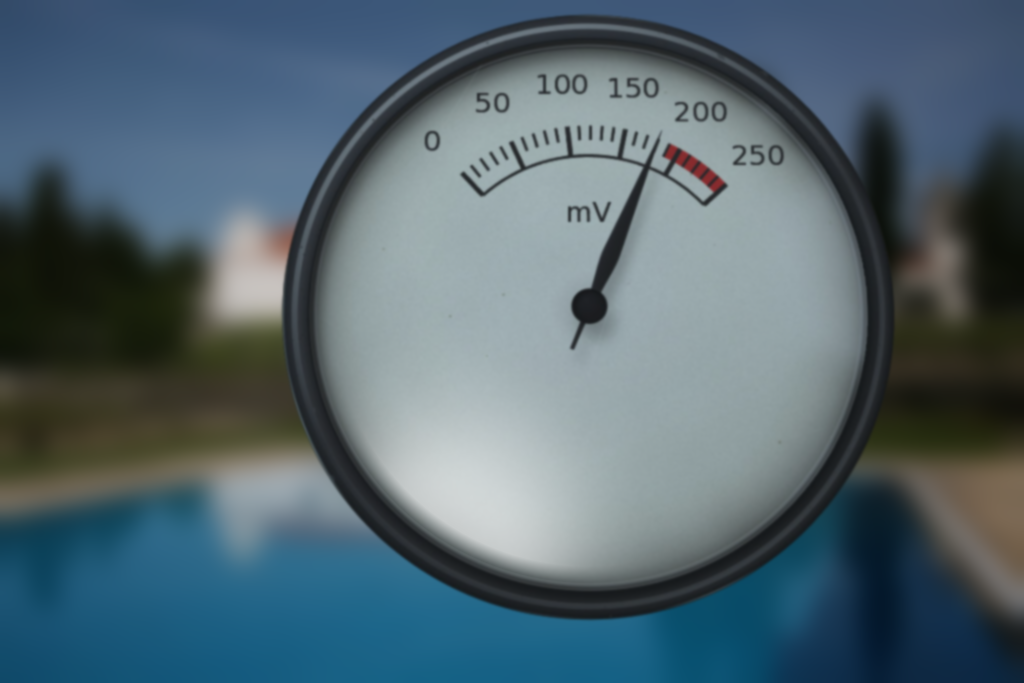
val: 180 (mV)
